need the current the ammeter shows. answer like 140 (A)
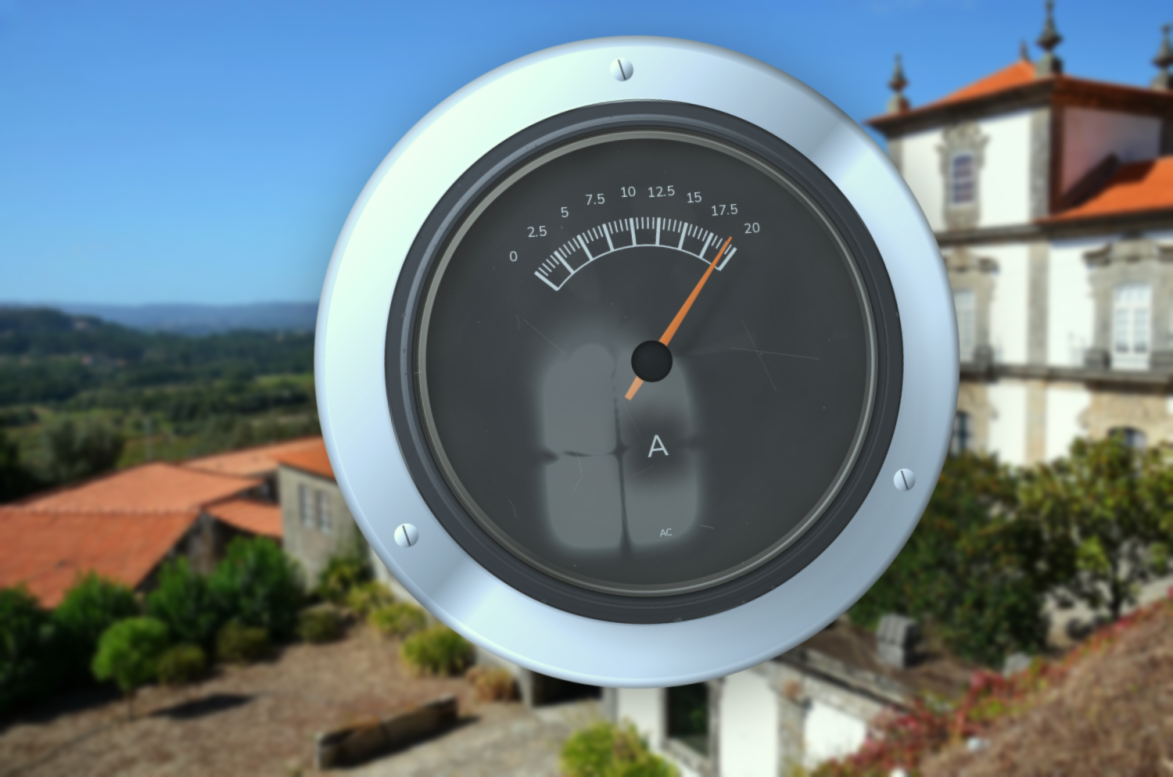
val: 19 (A)
